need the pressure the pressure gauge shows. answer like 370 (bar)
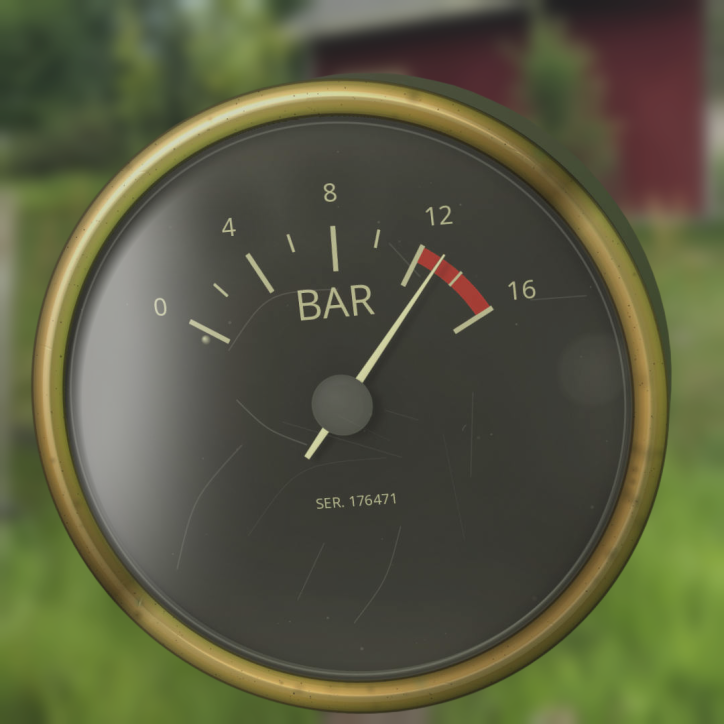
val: 13 (bar)
